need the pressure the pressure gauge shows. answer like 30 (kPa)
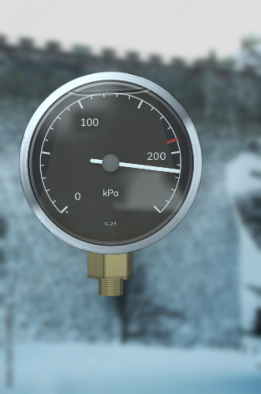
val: 215 (kPa)
